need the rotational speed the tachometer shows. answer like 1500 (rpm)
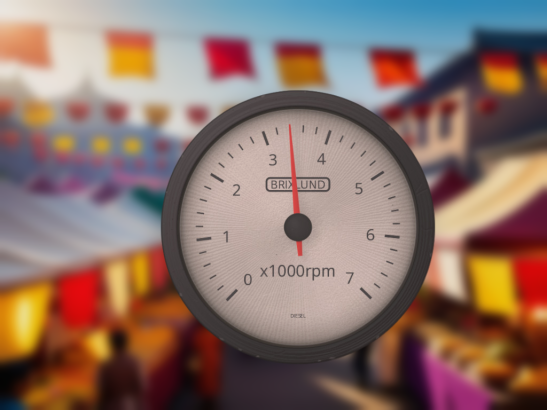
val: 3400 (rpm)
